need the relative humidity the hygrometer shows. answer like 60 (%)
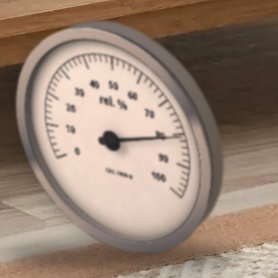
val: 80 (%)
